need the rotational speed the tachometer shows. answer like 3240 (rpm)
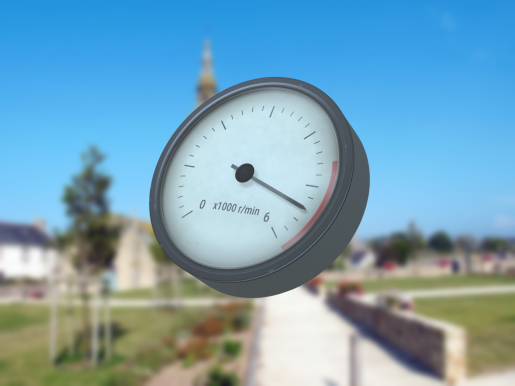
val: 5400 (rpm)
